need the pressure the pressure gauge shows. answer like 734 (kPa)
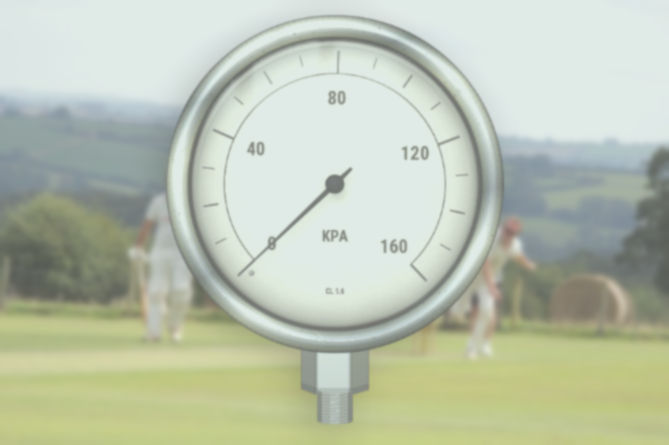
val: 0 (kPa)
